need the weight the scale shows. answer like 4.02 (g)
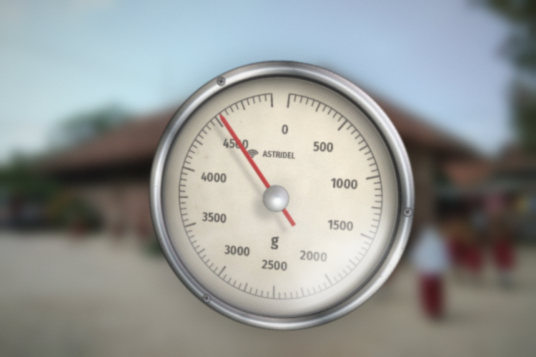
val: 4550 (g)
